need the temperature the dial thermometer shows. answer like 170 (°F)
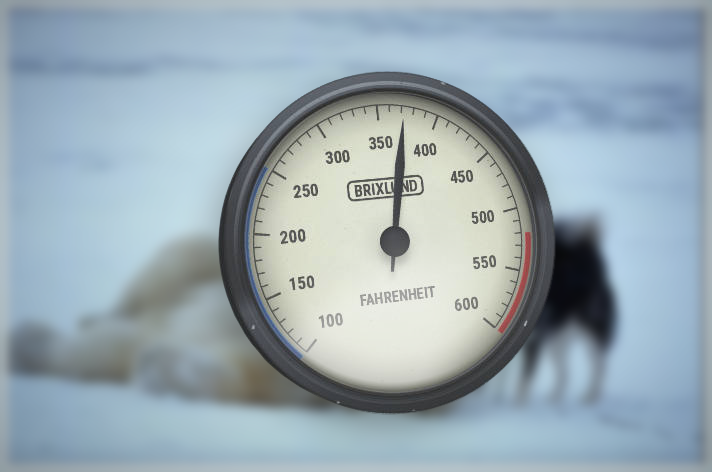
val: 370 (°F)
